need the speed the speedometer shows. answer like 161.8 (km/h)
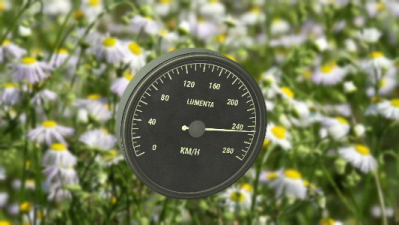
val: 245 (km/h)
